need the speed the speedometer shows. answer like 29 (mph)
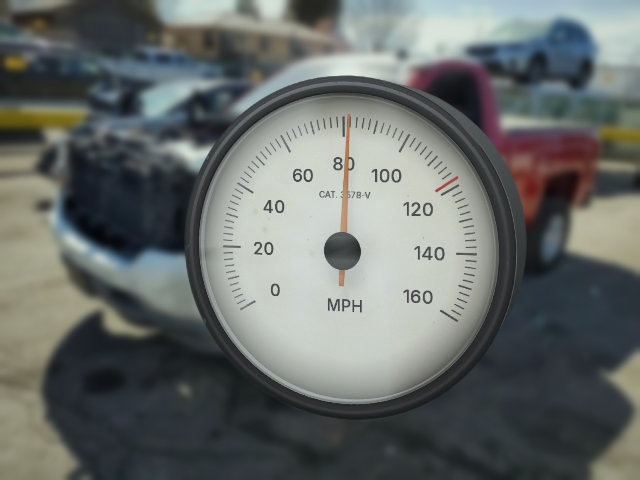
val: 82 (mph)
